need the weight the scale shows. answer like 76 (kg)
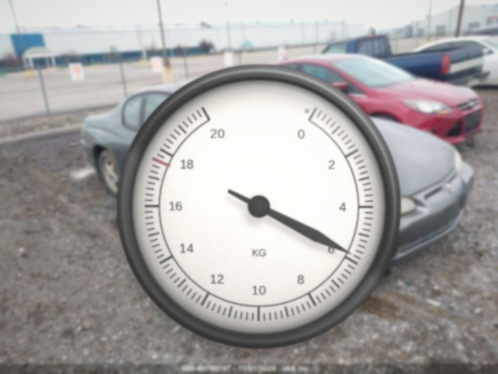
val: 5.8 (kg)
